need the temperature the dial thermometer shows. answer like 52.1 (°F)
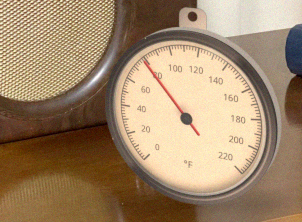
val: 80 (°F)
